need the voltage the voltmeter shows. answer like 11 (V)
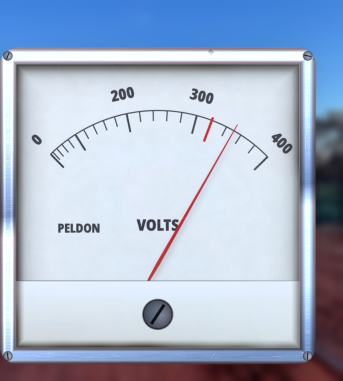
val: 350 (V)
